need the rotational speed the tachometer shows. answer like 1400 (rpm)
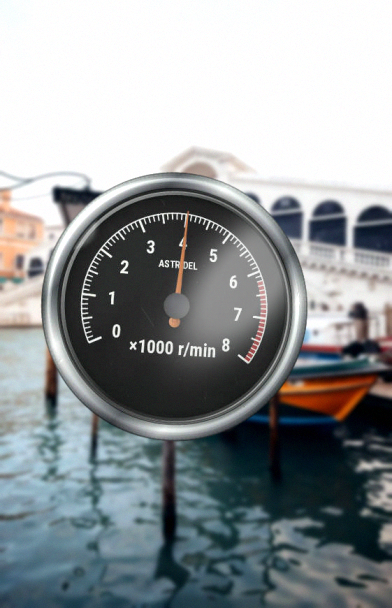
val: 4000 (rpm)
